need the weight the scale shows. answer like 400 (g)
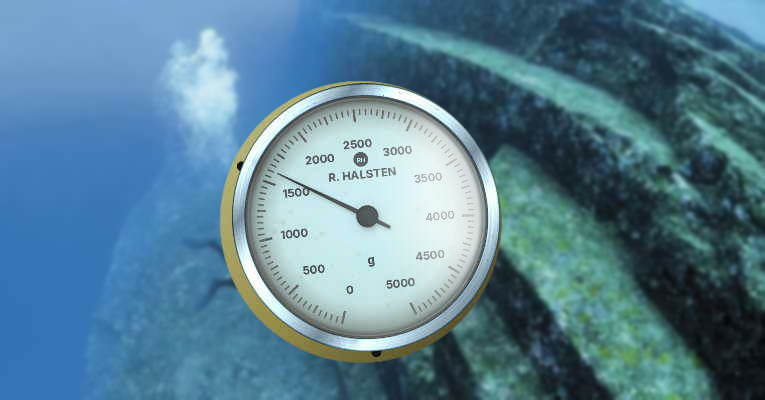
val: 1600 (g)
